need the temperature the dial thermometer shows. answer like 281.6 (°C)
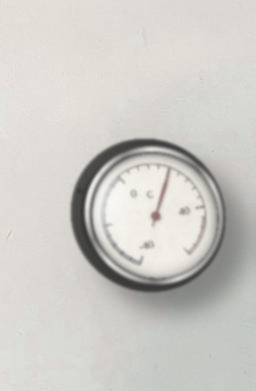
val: 20 (°C)
